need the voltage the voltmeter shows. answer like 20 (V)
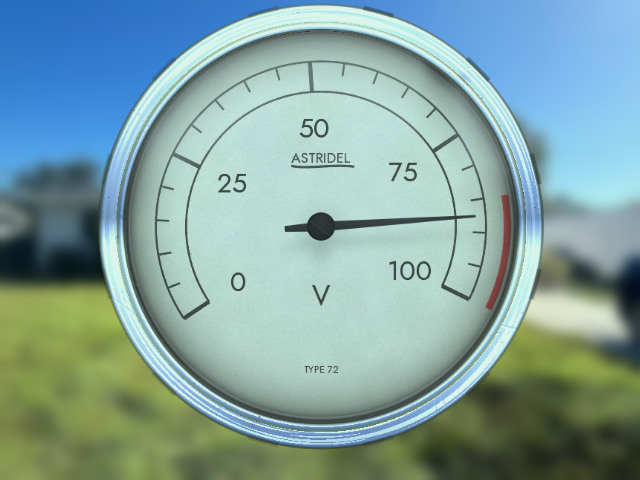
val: 87.5 (V)
